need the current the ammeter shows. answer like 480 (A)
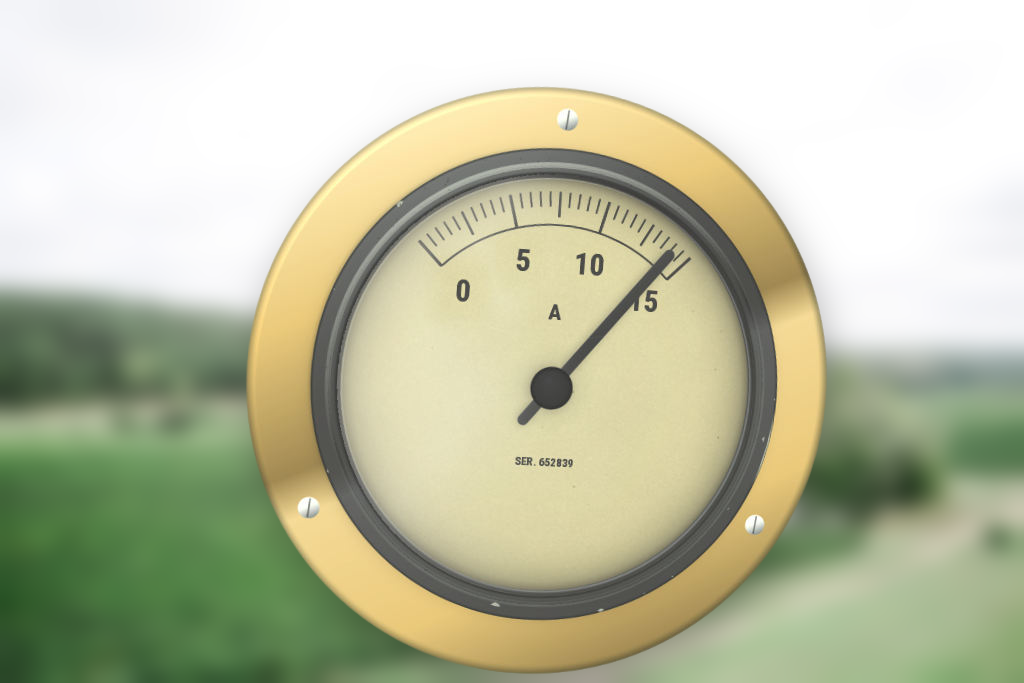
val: 14 (A)
